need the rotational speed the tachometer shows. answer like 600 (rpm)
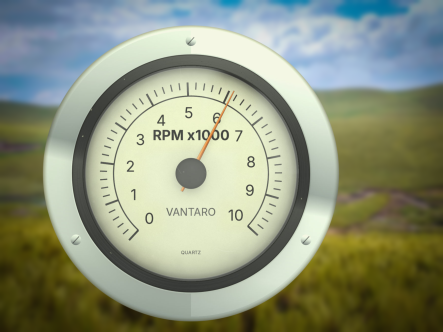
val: 6100 (rpm)
